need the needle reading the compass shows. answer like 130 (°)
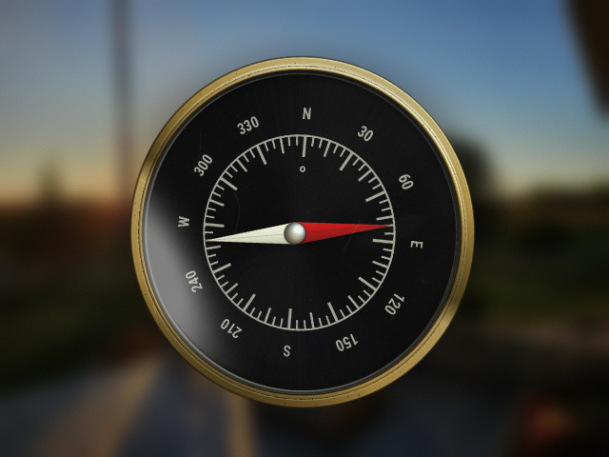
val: 80 (°)
